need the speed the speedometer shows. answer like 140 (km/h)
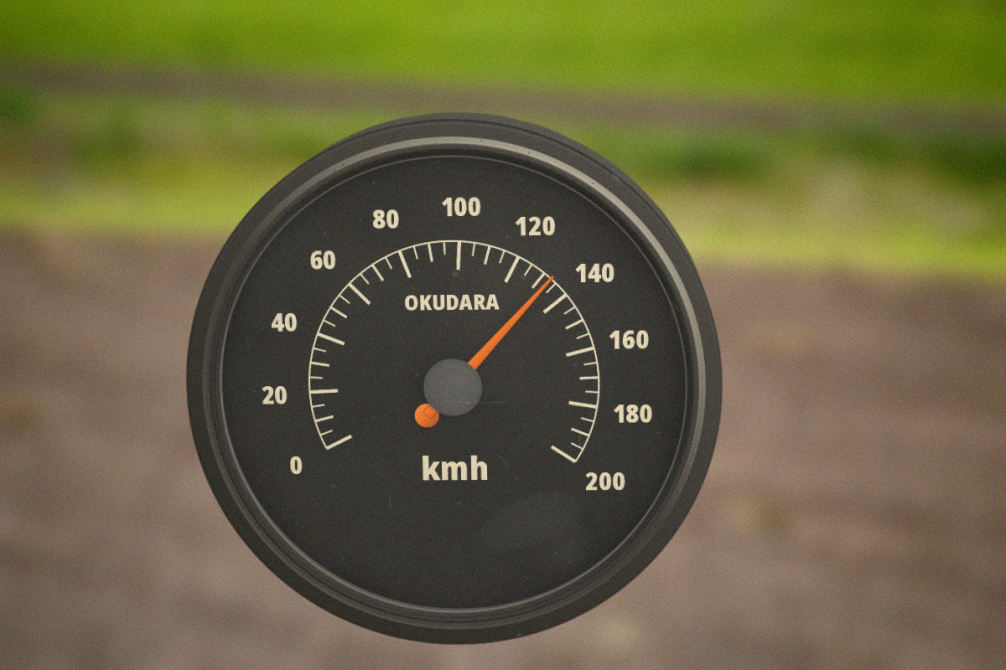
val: 132.5 (km/h)
